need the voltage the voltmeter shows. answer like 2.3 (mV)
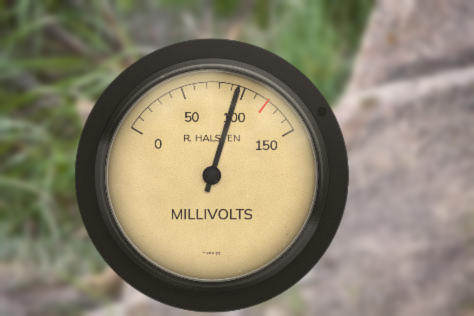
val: 95 (mV)
